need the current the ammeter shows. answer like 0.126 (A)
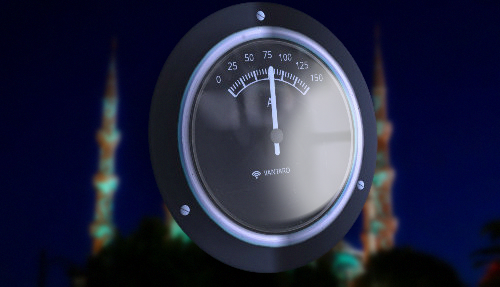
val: 75 (A)
